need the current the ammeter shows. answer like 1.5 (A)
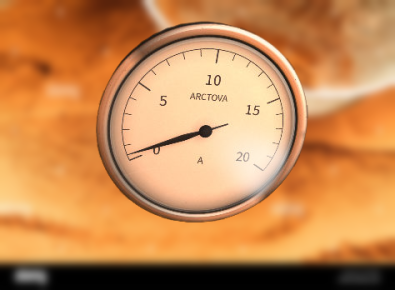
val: 0.5 (A)
